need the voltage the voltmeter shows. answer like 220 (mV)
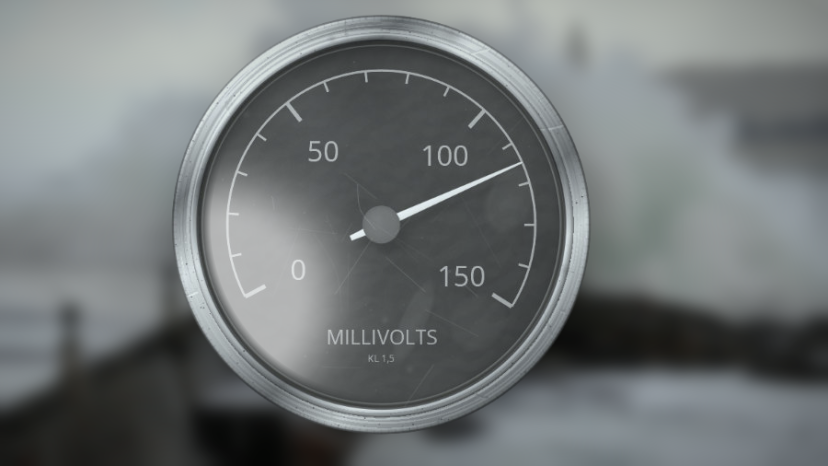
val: 115 (mV)
